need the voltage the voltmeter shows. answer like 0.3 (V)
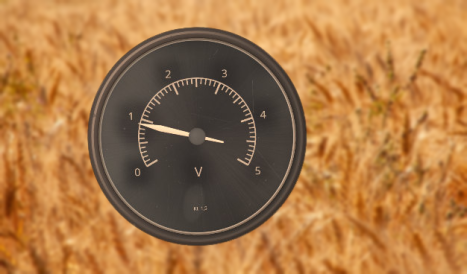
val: 0.9 (V)
